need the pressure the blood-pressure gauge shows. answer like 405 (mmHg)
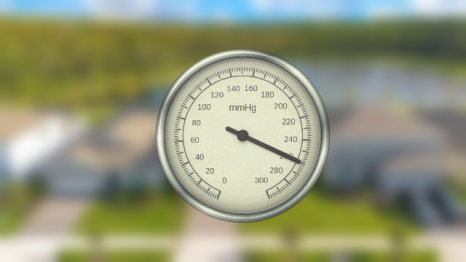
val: 260 (mmHg)
